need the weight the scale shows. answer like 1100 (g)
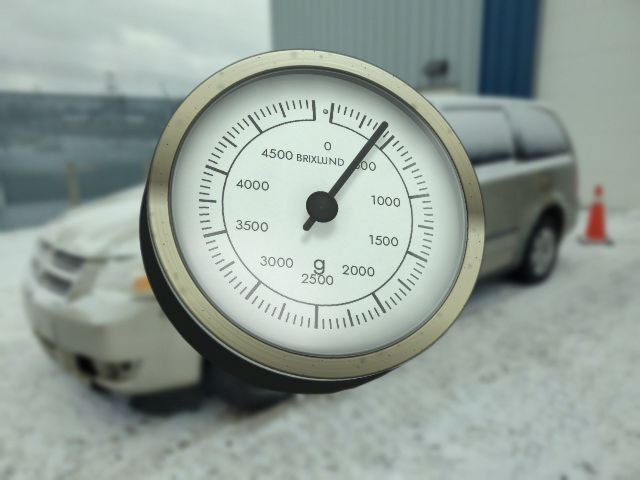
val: 400 (g)
